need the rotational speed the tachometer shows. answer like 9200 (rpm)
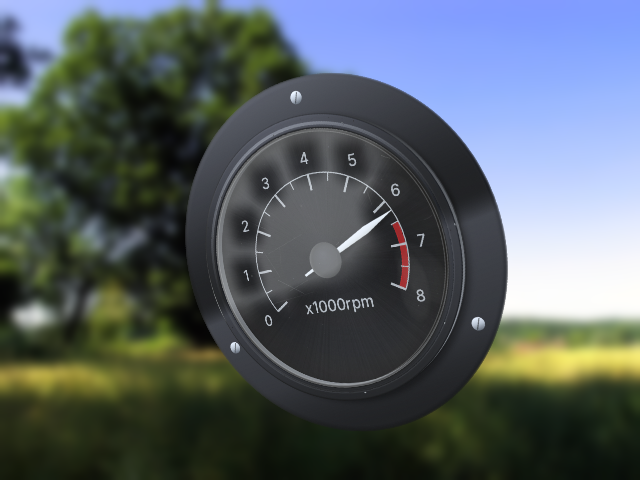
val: 6250 (rpm)
